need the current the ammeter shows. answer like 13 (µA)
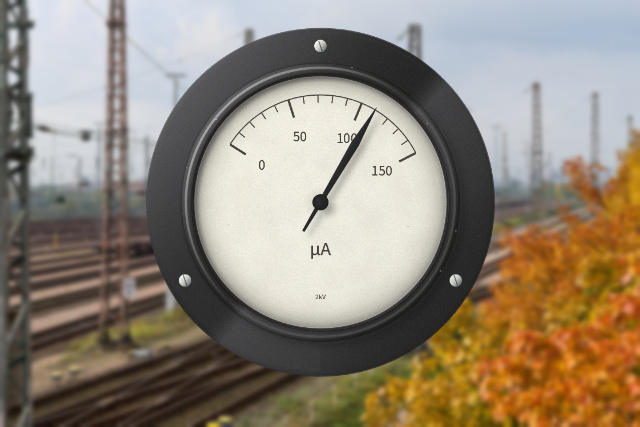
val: 110 (µA)
